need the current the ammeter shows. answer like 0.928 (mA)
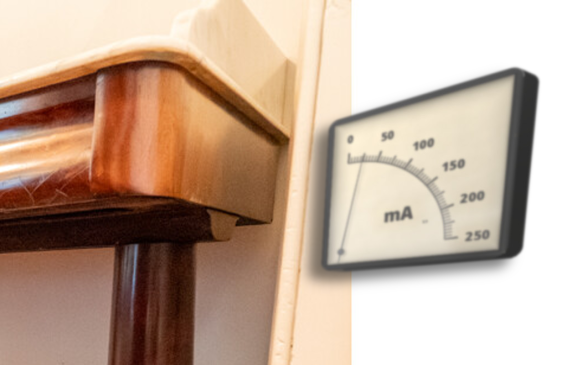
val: 25 (mA)
